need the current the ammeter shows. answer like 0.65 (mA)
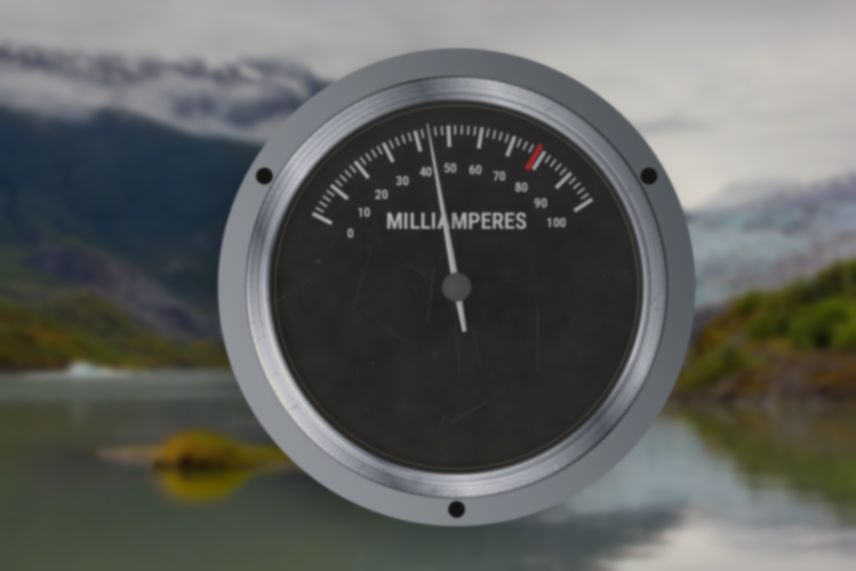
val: 44 (mA)
